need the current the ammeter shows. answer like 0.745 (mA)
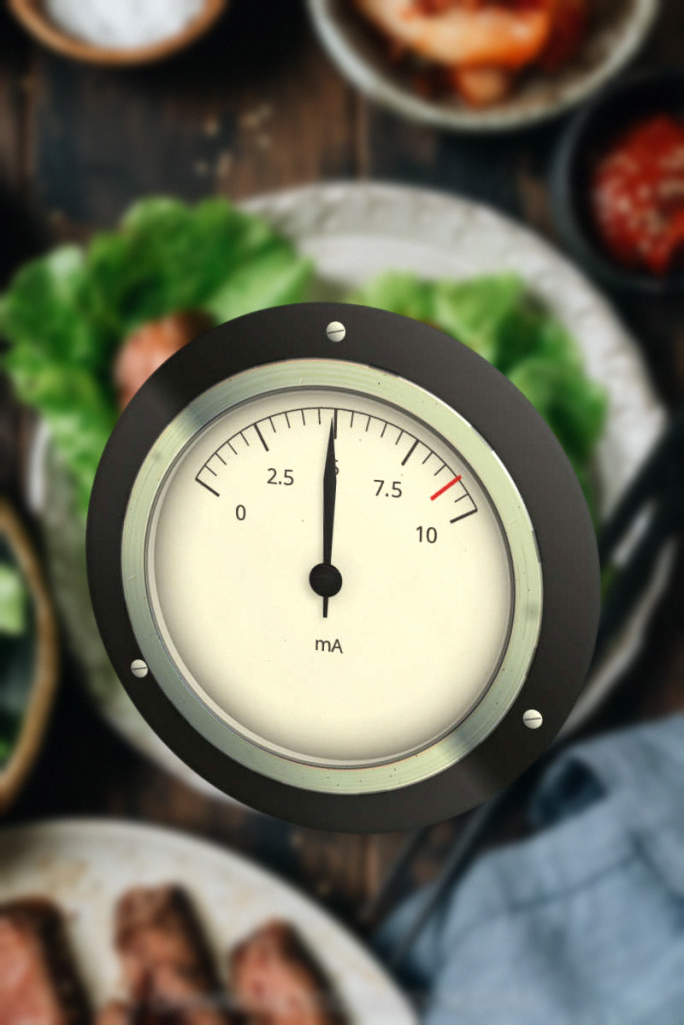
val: 5 (mA)
